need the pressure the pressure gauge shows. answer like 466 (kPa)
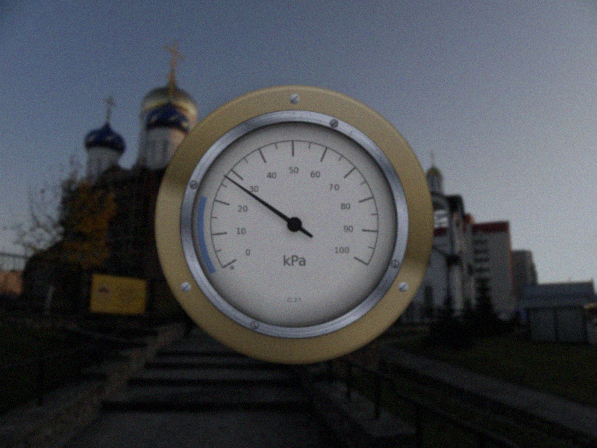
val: 27.5 (kPa)
